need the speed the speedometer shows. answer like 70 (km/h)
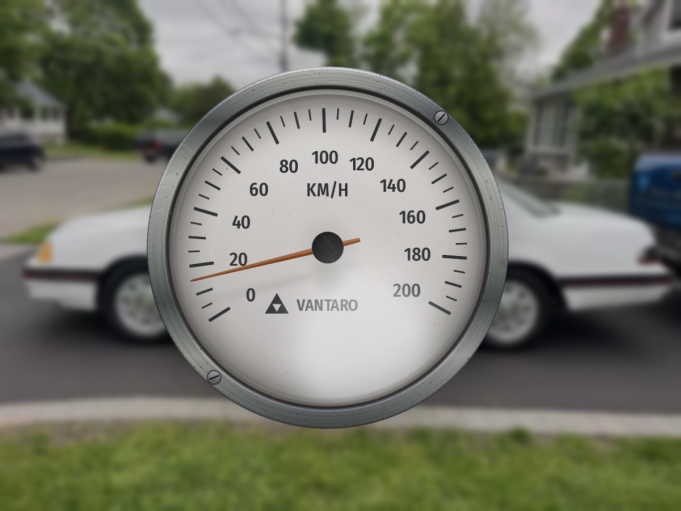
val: 15 (km/h)
